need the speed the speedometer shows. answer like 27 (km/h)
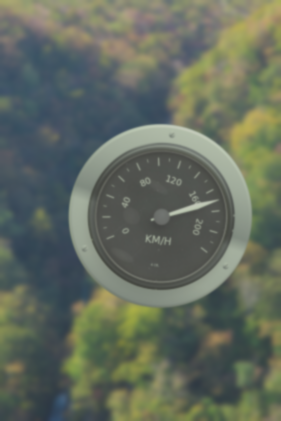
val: 170 (km/h)
